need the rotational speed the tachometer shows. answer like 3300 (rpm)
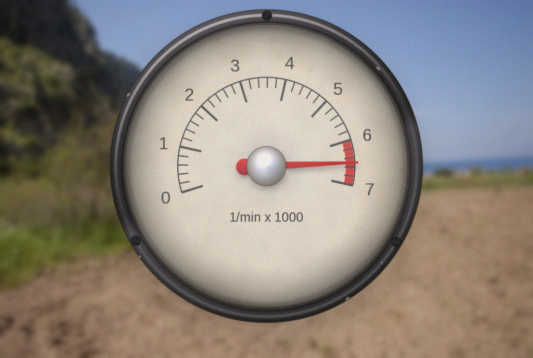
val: 6500 (rpm)
